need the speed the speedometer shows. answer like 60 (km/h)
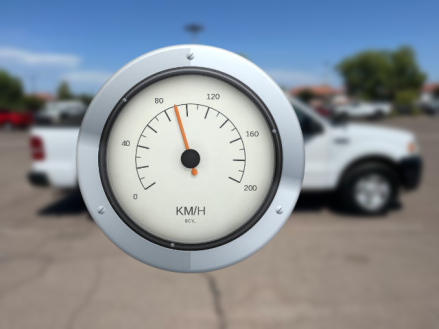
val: 90 (km/h)
